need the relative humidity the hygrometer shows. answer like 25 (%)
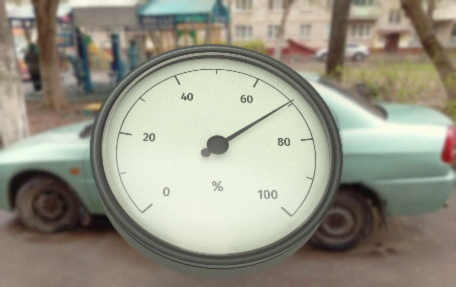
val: 70 (%)
